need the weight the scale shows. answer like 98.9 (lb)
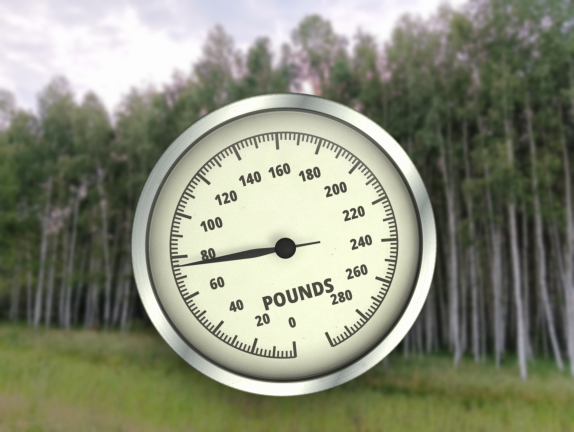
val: 76 (lb)
